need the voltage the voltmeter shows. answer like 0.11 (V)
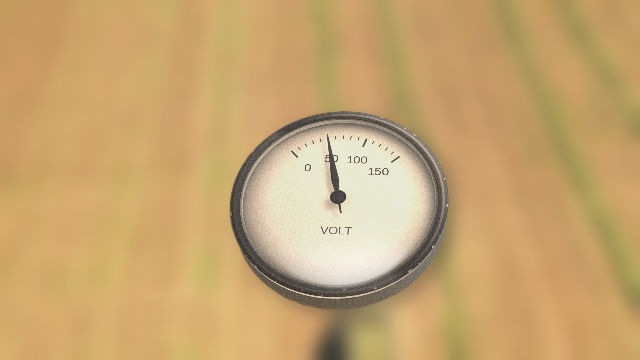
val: 50 (V)
